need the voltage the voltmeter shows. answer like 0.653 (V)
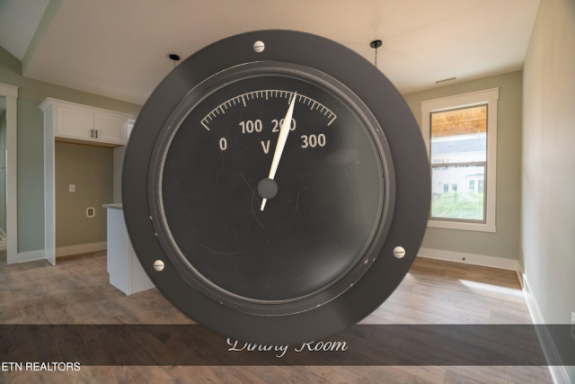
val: 210 (V)
